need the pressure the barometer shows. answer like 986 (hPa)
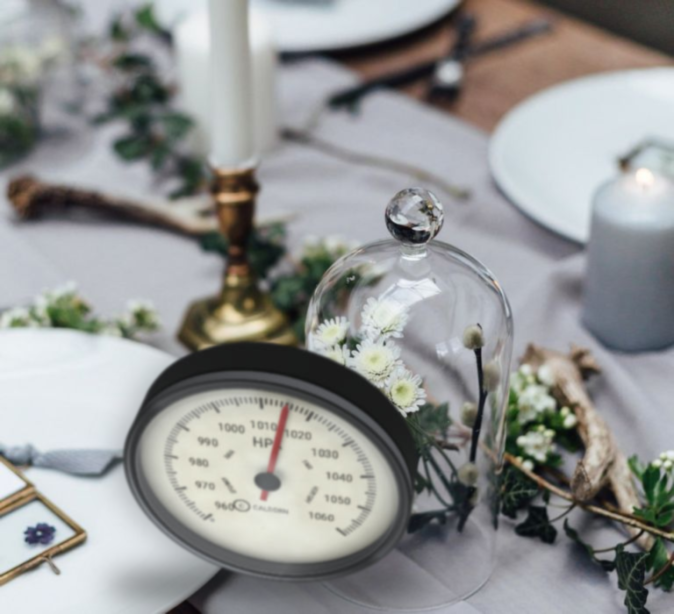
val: 1015 (hPa)
